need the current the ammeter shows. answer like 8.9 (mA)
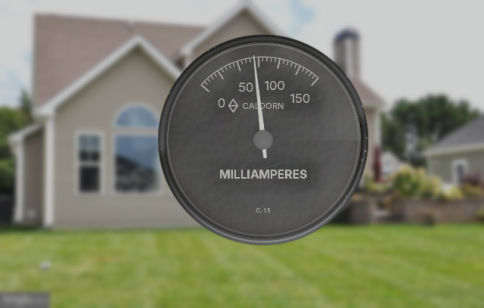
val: 70 (mA)
